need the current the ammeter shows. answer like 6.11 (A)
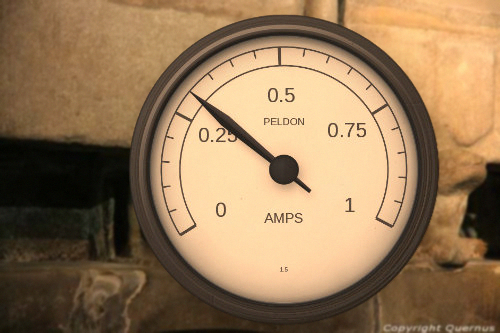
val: 0.3 (A)
